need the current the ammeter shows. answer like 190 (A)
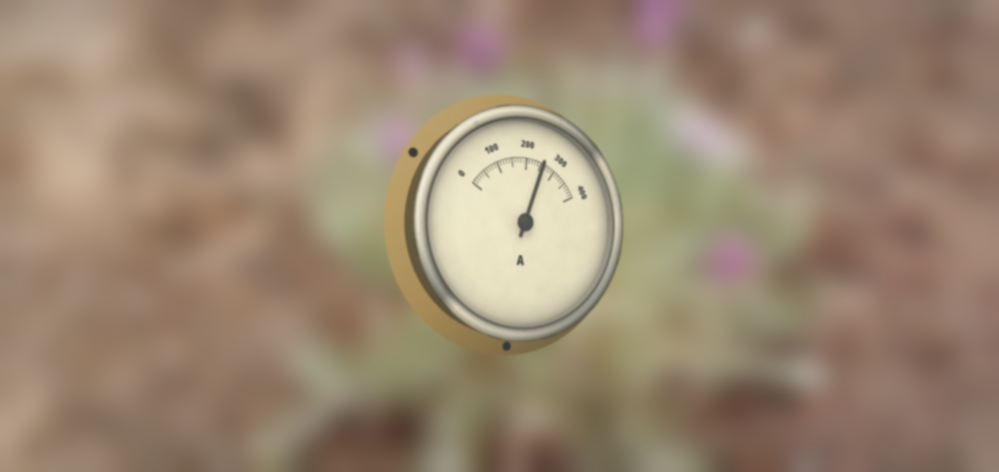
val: 250 (A)
